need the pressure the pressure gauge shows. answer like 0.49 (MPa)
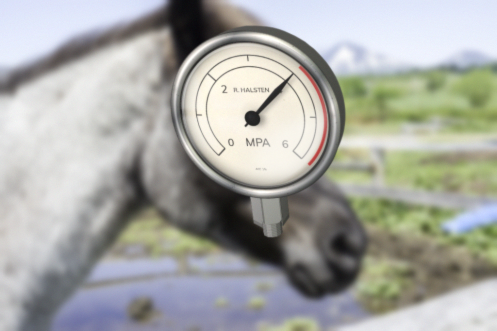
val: 4 (MPa)
